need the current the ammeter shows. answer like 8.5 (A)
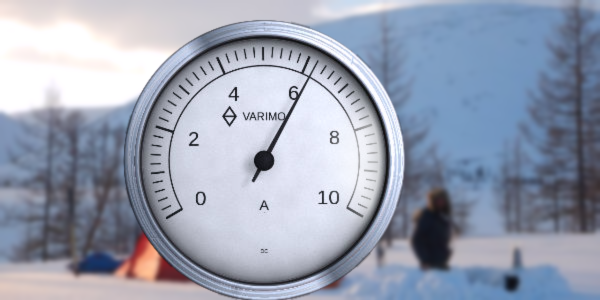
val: 6.2 (A)
